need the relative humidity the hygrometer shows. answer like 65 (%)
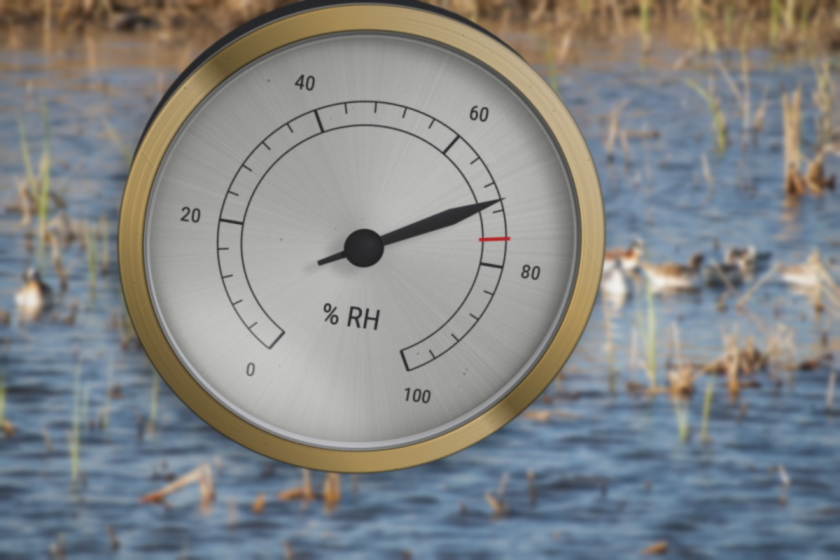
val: 70 (%)
